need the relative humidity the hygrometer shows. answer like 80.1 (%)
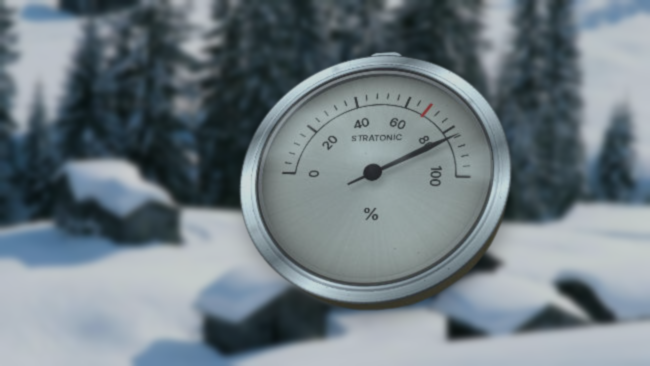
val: 84 (%)
